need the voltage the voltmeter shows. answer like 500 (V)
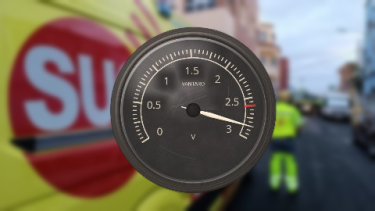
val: 2.85 (V)
